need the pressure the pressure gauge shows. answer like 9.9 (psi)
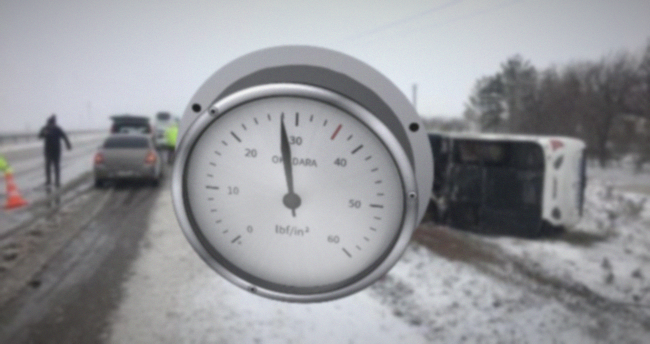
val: 28 (psi)
